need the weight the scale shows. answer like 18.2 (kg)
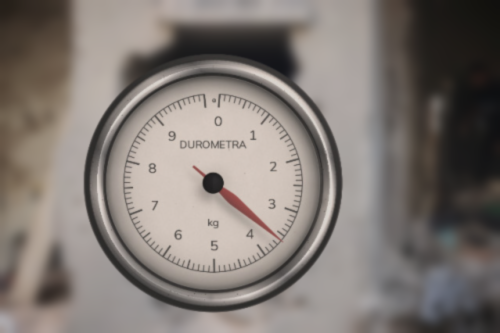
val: 3.6 (kg)
